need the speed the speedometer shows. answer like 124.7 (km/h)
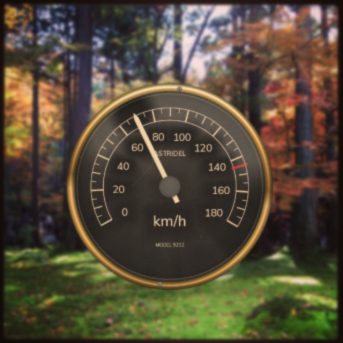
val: 70 (km/h)
